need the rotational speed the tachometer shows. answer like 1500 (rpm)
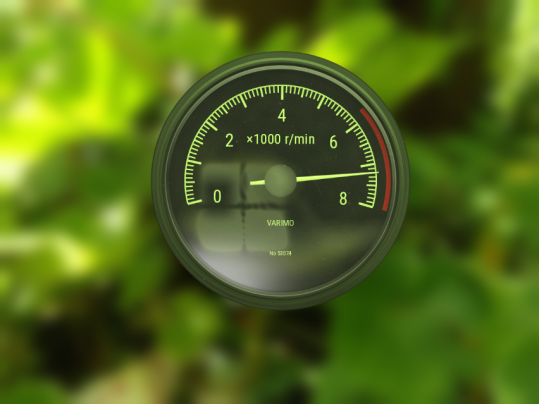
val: 7200 (rpm)
